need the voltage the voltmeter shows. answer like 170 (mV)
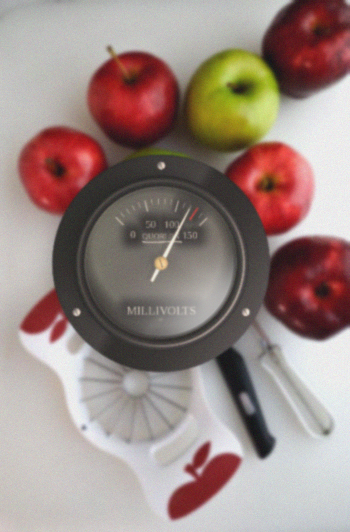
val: 120 (mV)
